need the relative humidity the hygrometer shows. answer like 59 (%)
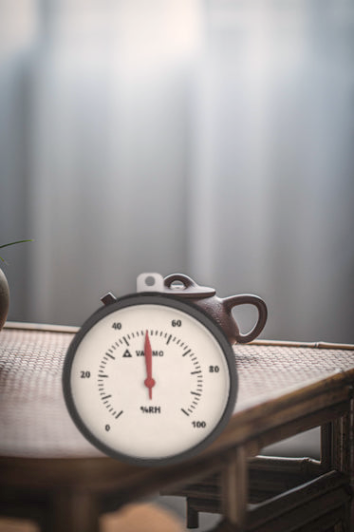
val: 50 (%)
